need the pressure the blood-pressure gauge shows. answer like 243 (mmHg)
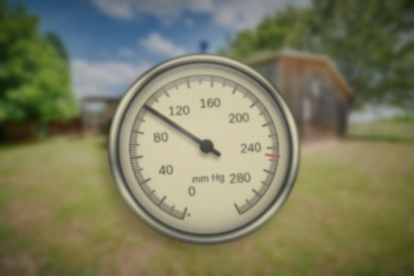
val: 100 (mmHg)
